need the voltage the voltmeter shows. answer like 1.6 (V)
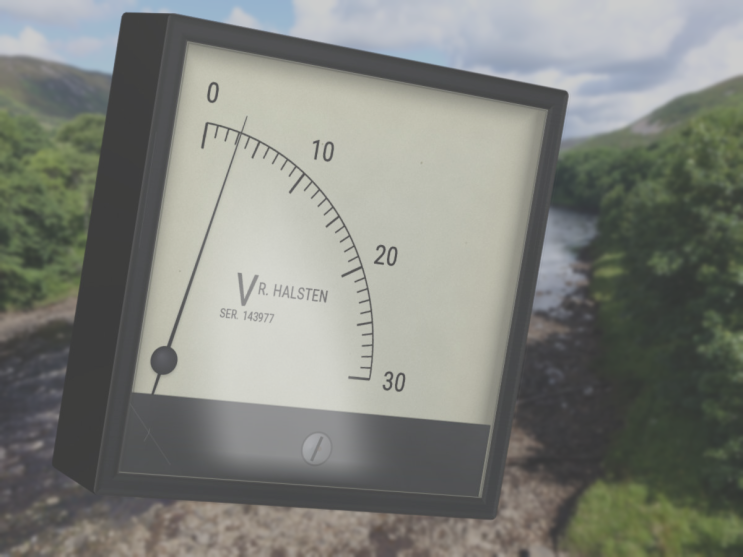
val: 3 (V)
